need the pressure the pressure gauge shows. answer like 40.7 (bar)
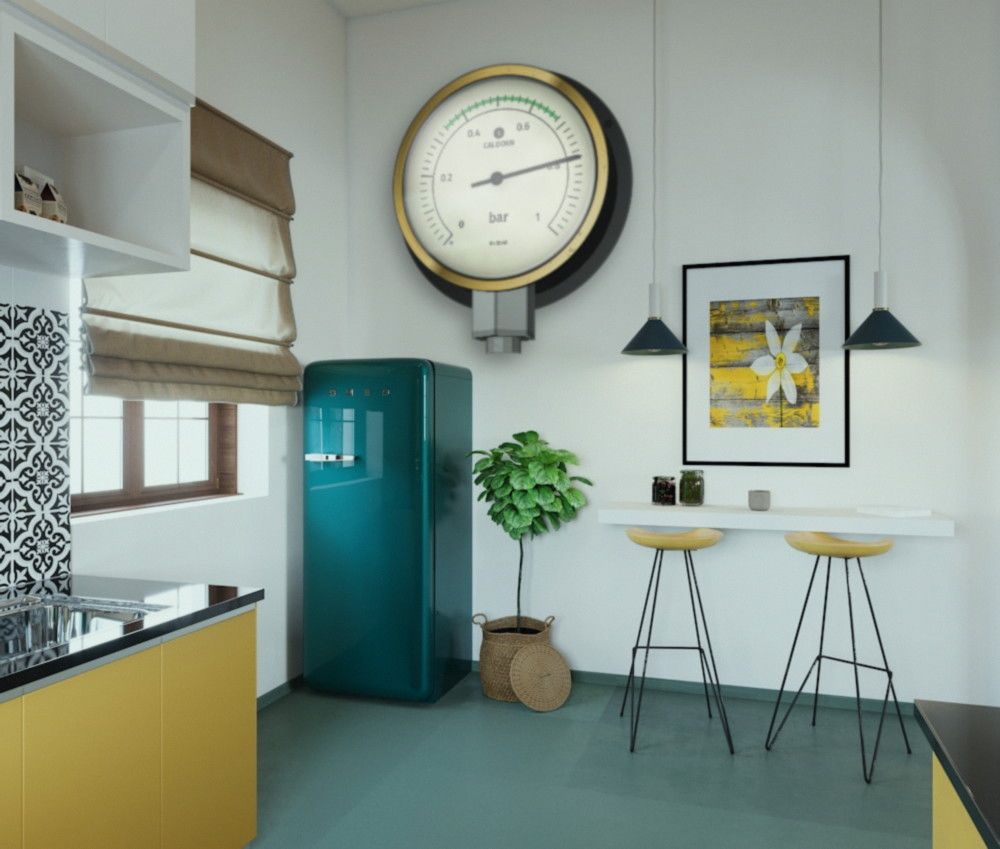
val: 0.8 (bar)
